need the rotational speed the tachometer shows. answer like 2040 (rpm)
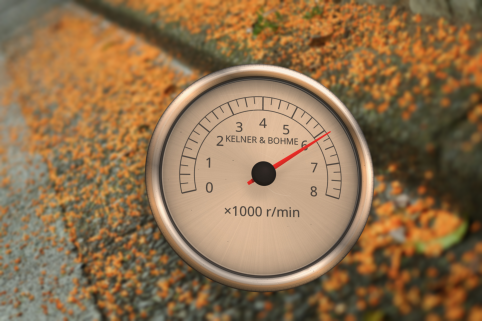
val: 6125 (rpm)
